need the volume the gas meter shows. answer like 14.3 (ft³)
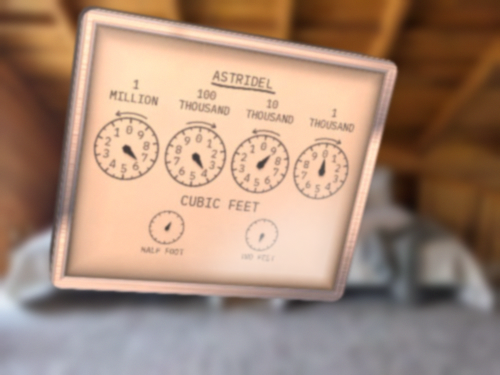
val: 639000 (ft³)
